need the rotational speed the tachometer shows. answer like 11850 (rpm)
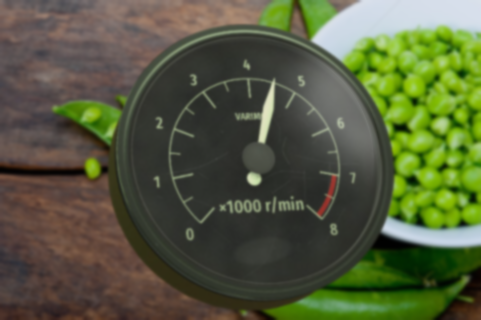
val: 4500 (rpm)
